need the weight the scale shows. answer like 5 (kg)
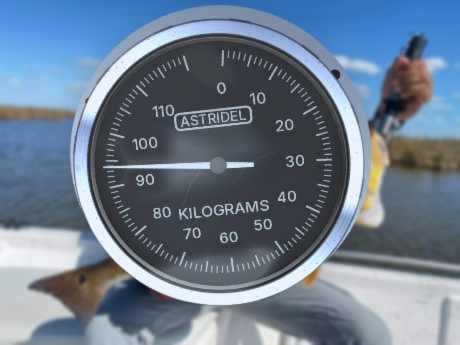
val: 94 (kg)
